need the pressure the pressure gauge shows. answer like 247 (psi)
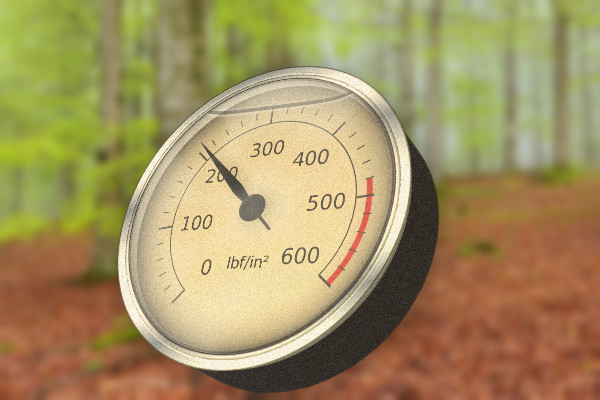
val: 210 (psi)
